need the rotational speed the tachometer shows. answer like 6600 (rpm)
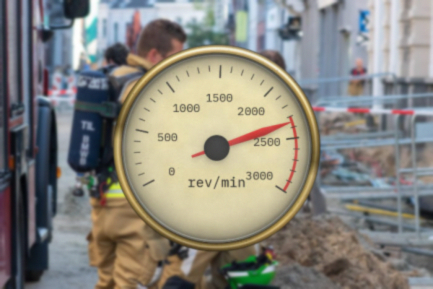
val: 2350 (rpm)
